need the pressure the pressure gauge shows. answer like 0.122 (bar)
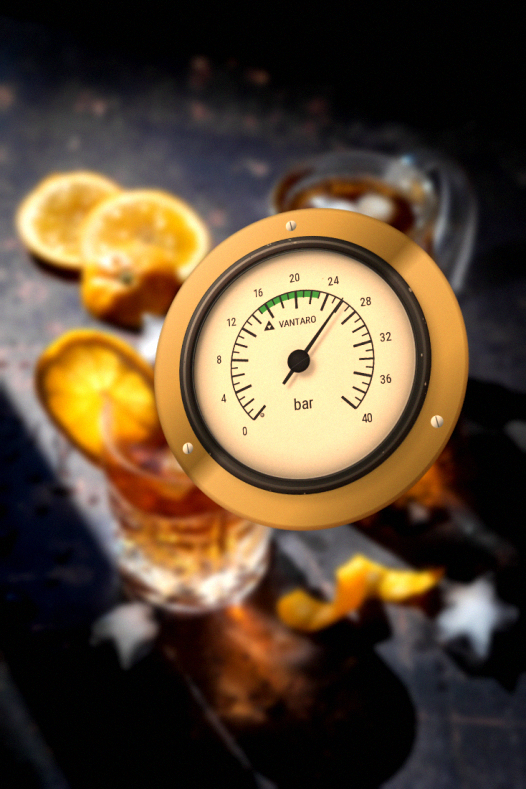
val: 26 (bar)
